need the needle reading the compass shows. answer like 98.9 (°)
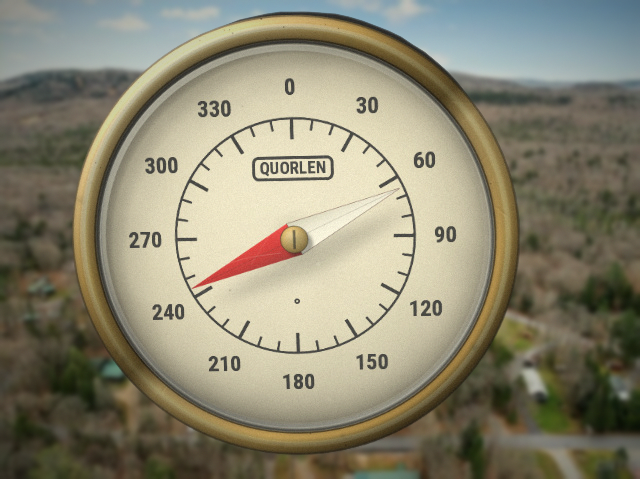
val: 245 (°)
